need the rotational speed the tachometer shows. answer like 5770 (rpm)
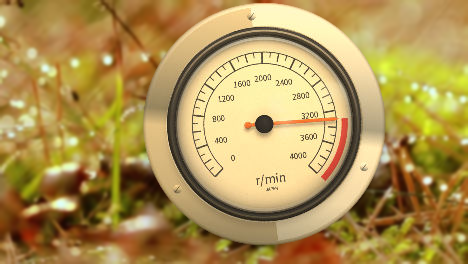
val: 3300 (rpm)
